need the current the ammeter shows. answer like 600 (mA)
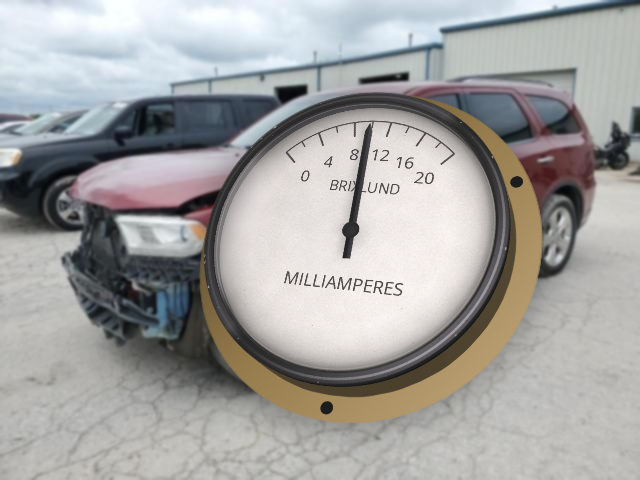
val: 10 (mA)
